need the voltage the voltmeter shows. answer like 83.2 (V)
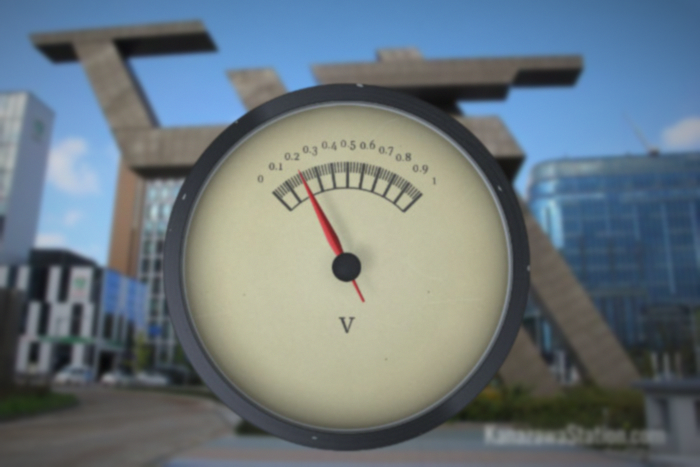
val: 0.2 (V)
